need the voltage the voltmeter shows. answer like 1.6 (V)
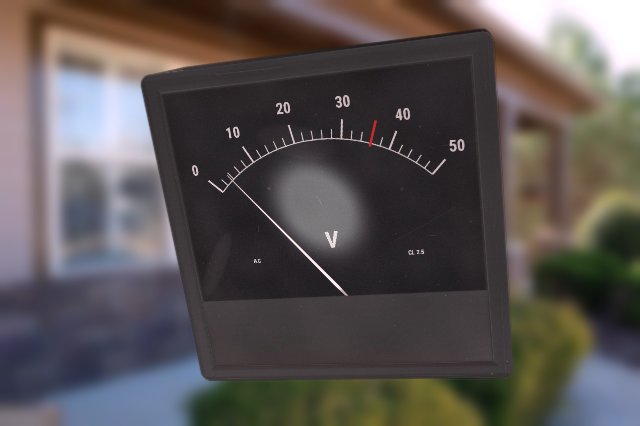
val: 4 (V)
